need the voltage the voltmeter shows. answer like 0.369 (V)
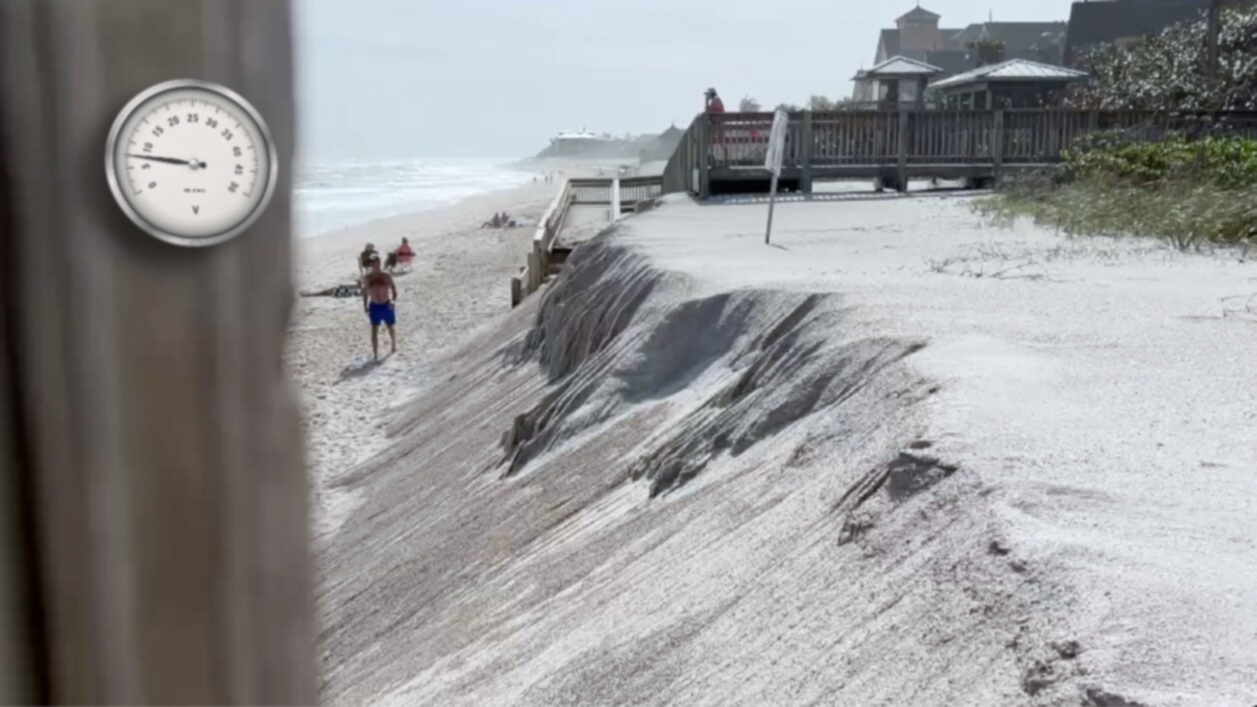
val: 7.5 (V)
